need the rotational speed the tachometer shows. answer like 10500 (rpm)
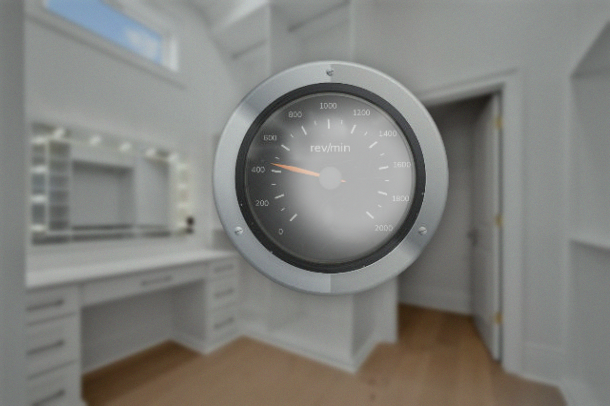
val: 450 (rpm)
